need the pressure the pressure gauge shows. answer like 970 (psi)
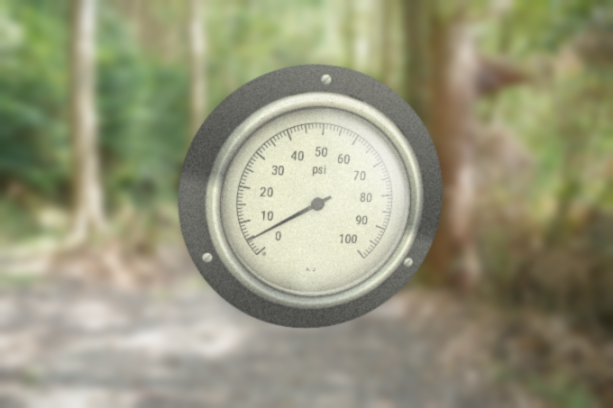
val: 5 (psi)
